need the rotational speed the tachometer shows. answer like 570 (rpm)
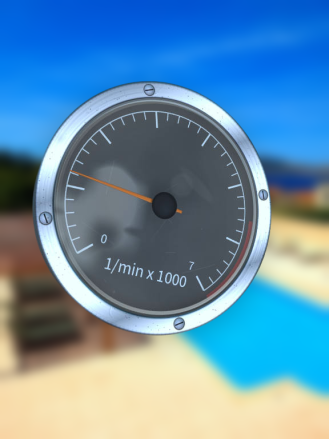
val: 1200 (rpm)
